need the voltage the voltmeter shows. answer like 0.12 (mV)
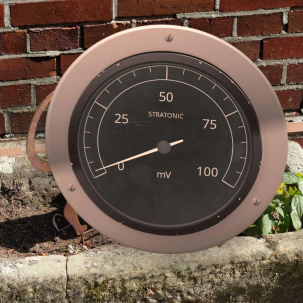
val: 2.5 (mV)
